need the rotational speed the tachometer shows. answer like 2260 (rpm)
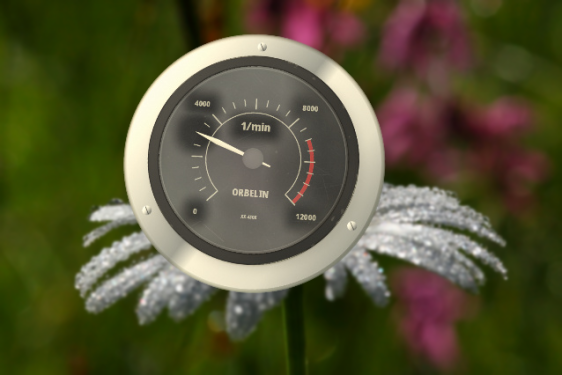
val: 3000 (rpm)
